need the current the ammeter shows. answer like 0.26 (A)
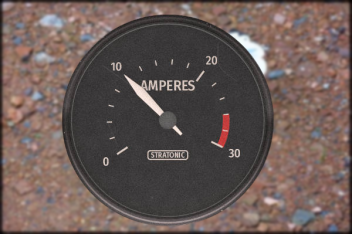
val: 10 (A)
